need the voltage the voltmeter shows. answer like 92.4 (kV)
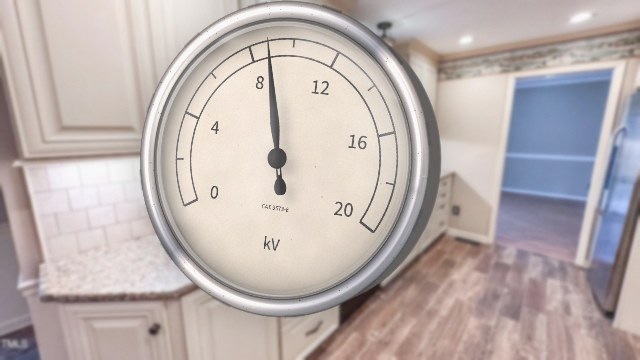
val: 9 (kV)
